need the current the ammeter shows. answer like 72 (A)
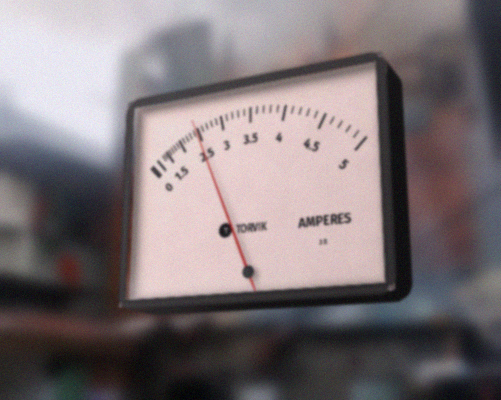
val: 2.5 (A)
